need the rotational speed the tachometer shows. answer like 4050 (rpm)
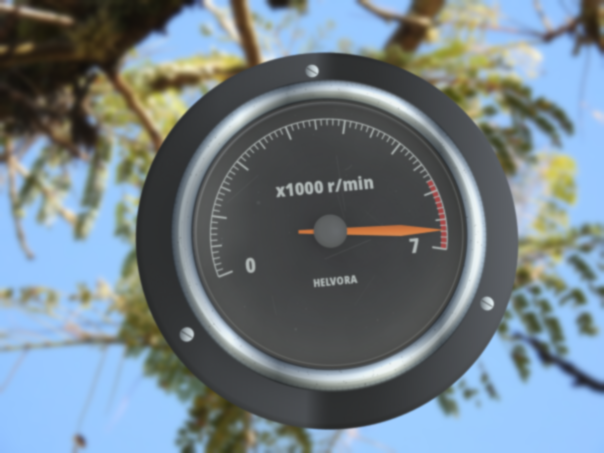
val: 6700 (rpm)
